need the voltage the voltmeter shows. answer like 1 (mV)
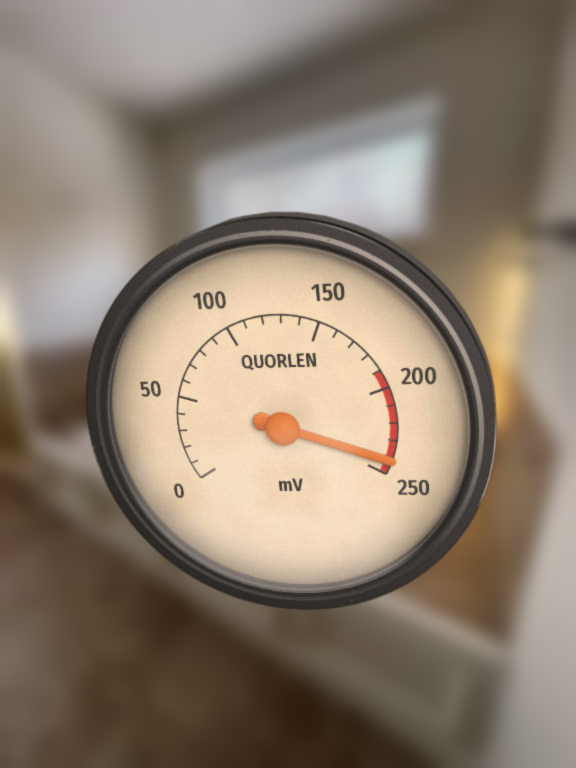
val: 240 (mV)
